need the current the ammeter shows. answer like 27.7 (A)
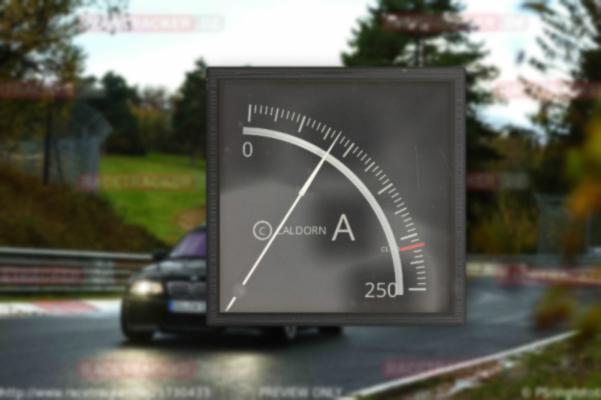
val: 85 (A)
